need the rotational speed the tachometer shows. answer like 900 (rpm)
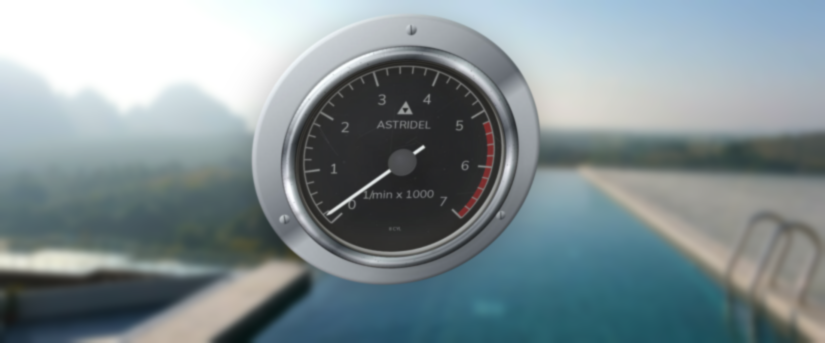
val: 200 (rpm)
